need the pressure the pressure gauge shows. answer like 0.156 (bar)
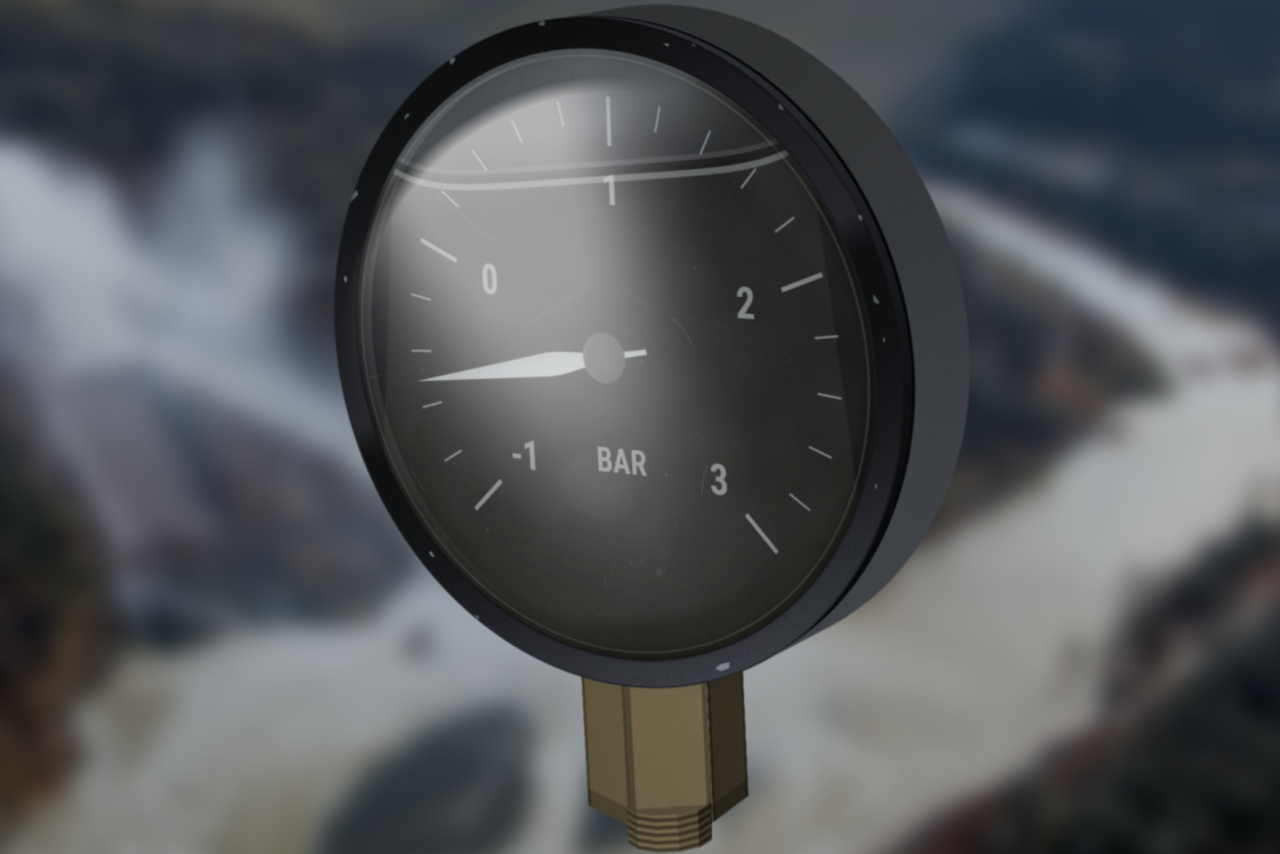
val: -0.5 (bar)
